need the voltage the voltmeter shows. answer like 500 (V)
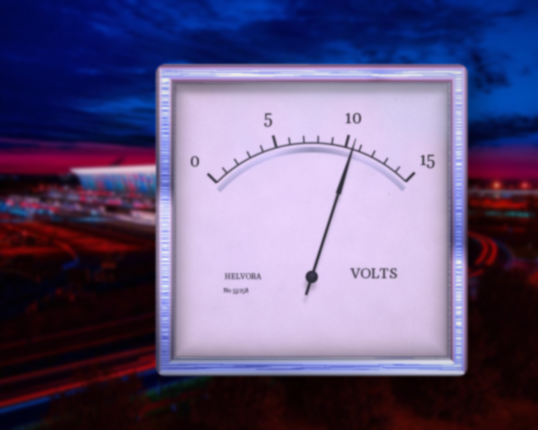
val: 10.5 (V)
